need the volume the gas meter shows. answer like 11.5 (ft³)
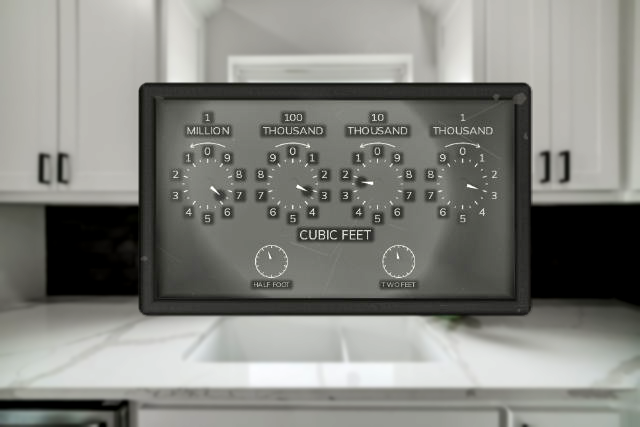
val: 632300 (ft³)
